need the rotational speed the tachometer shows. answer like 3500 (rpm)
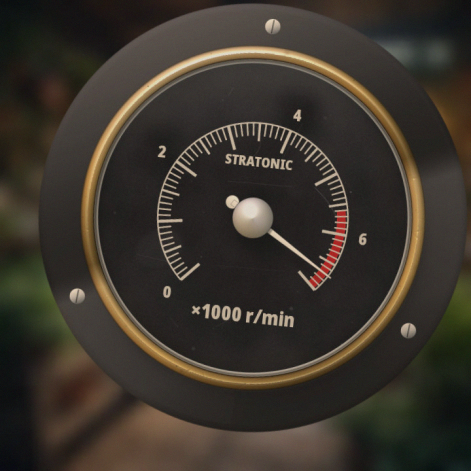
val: 6700 (rpm)
